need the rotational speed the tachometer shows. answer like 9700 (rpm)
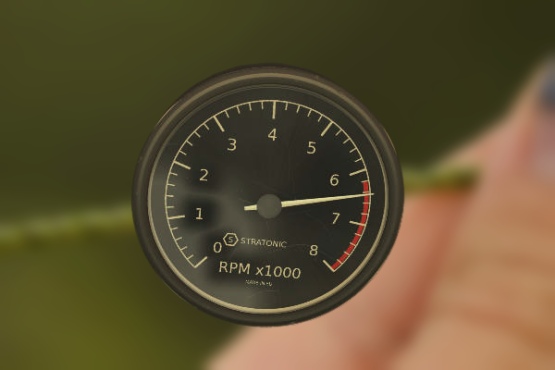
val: 6400 (rpm)
